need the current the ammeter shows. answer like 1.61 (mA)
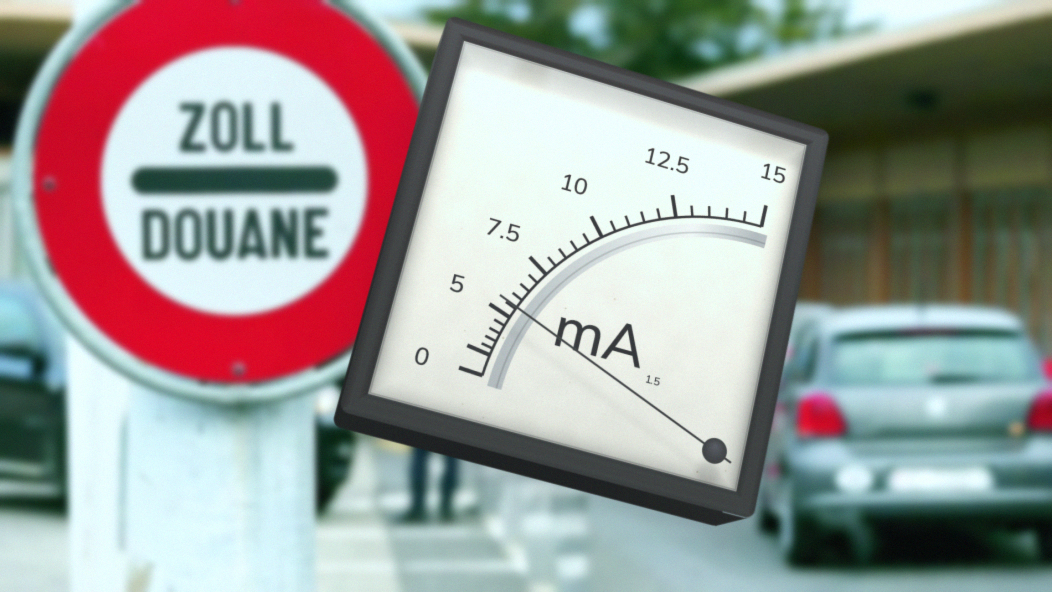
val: 5.5 (mA)
